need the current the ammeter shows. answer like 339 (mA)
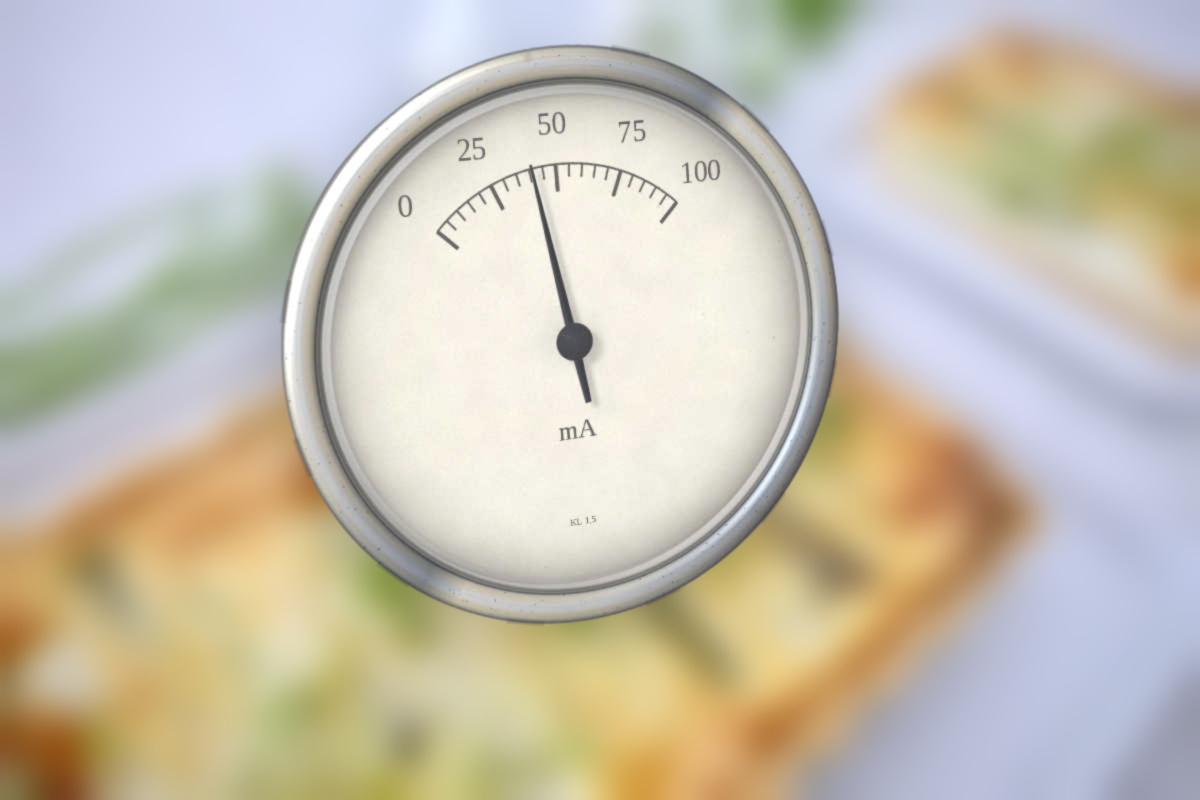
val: 40 (mA)
